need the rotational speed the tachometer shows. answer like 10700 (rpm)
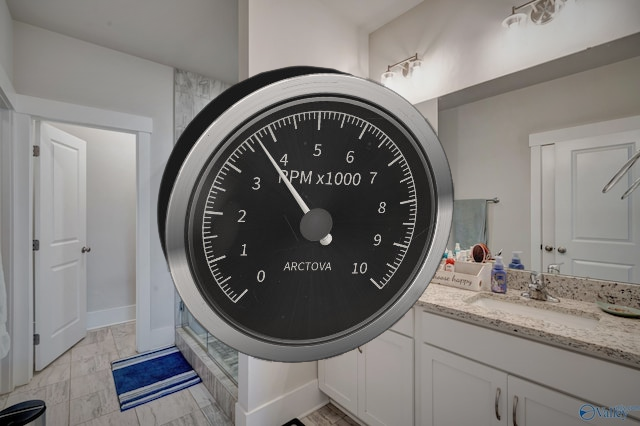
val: 3700 (rpm)
